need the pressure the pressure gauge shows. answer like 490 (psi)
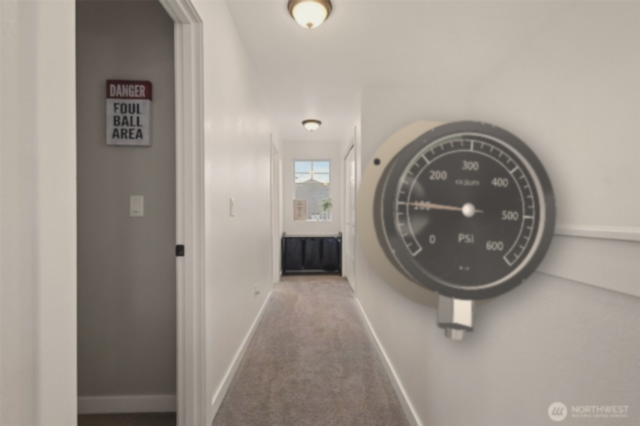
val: 100 (psi)
